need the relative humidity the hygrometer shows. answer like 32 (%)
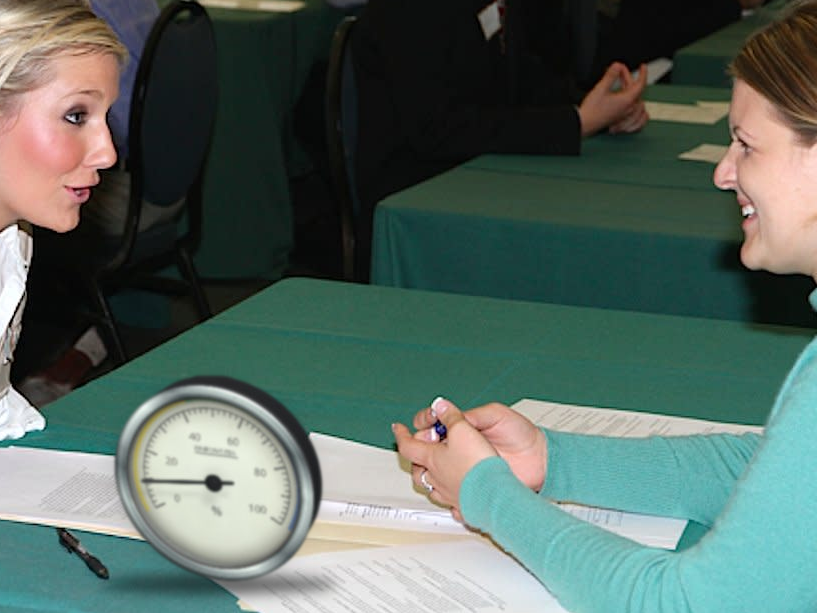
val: 10 (%)
